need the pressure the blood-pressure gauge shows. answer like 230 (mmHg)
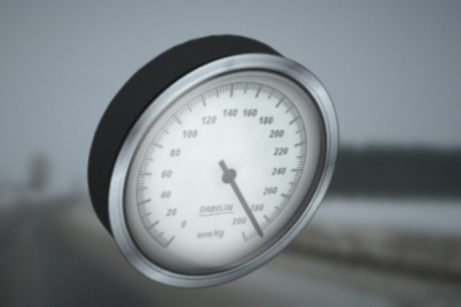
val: 290 (mmHg)
